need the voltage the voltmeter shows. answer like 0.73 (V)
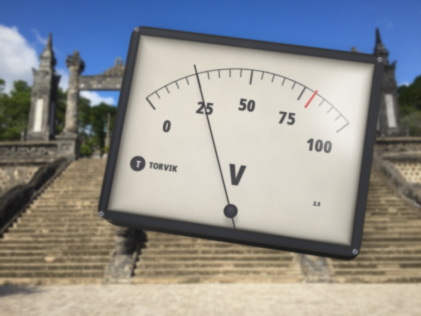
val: 25 (V)
